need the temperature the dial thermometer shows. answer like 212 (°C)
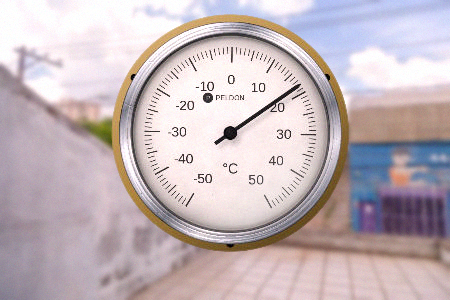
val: 18 (°C)
